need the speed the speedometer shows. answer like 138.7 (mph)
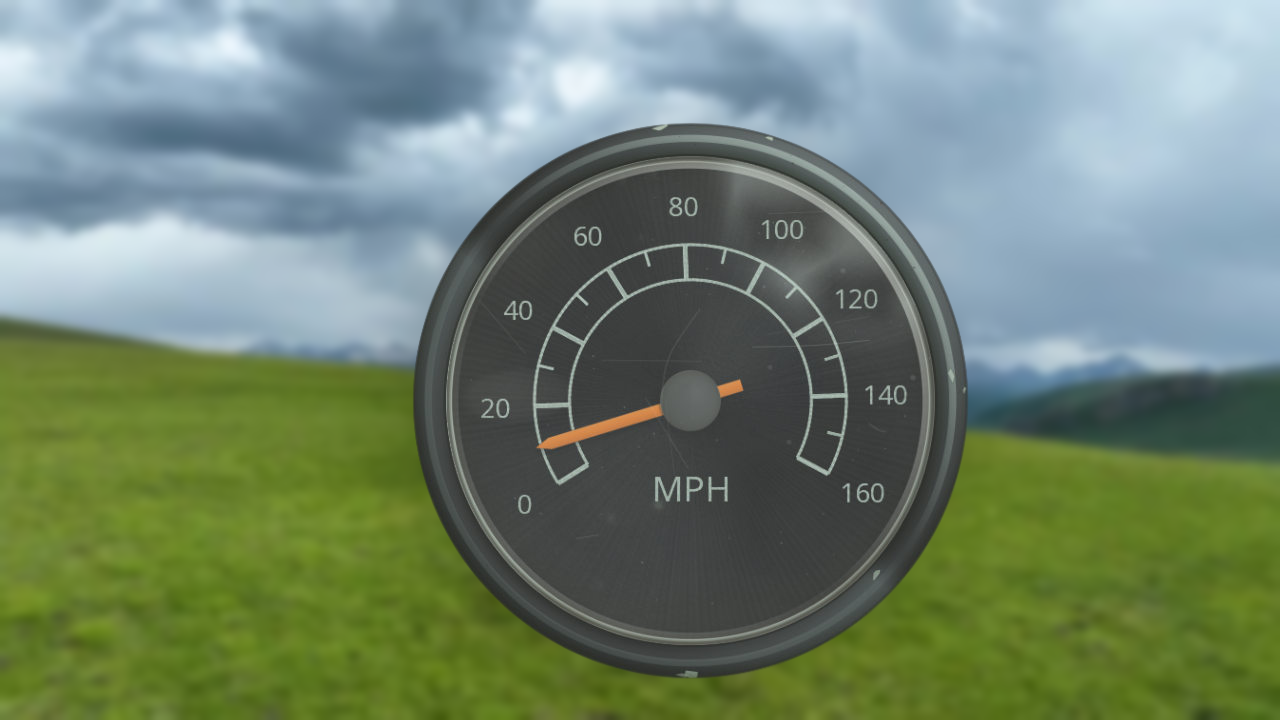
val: 10 (mph)
